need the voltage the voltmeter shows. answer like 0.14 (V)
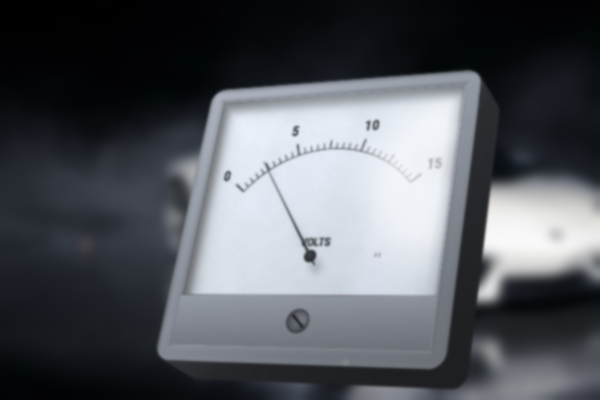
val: 2.5 (V)
